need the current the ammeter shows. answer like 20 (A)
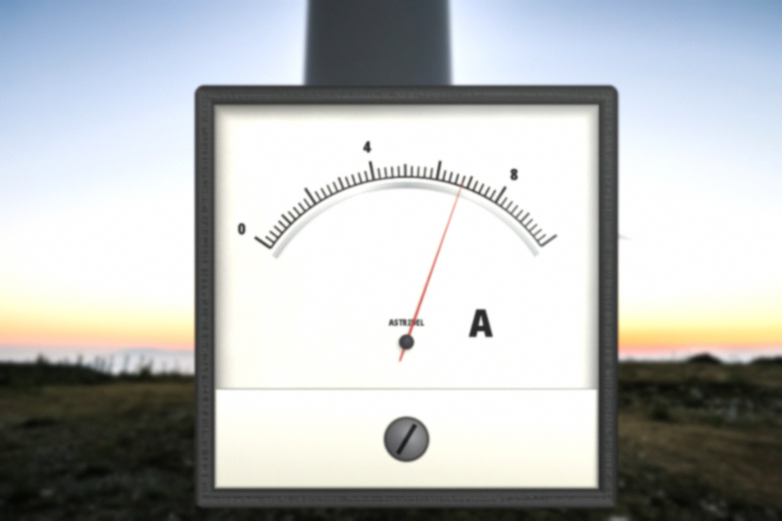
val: 6.8 (A)
